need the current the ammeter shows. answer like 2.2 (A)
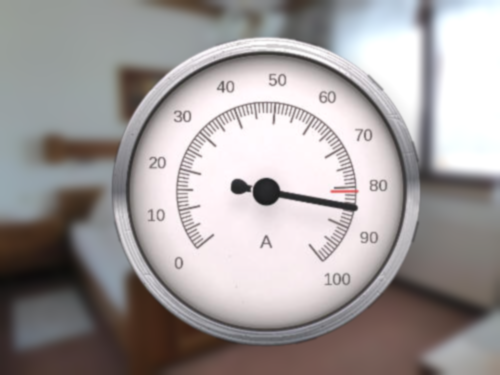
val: 85 (A)
